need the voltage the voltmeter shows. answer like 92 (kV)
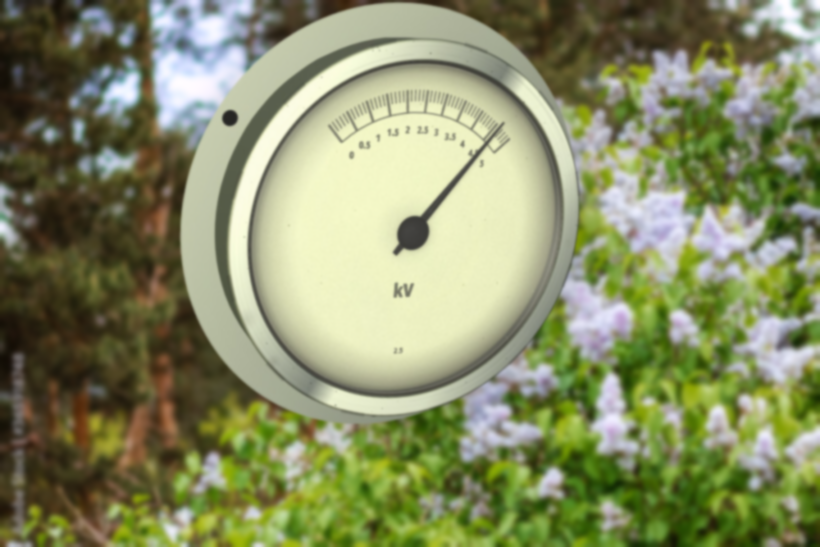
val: 4.5 (kV)
